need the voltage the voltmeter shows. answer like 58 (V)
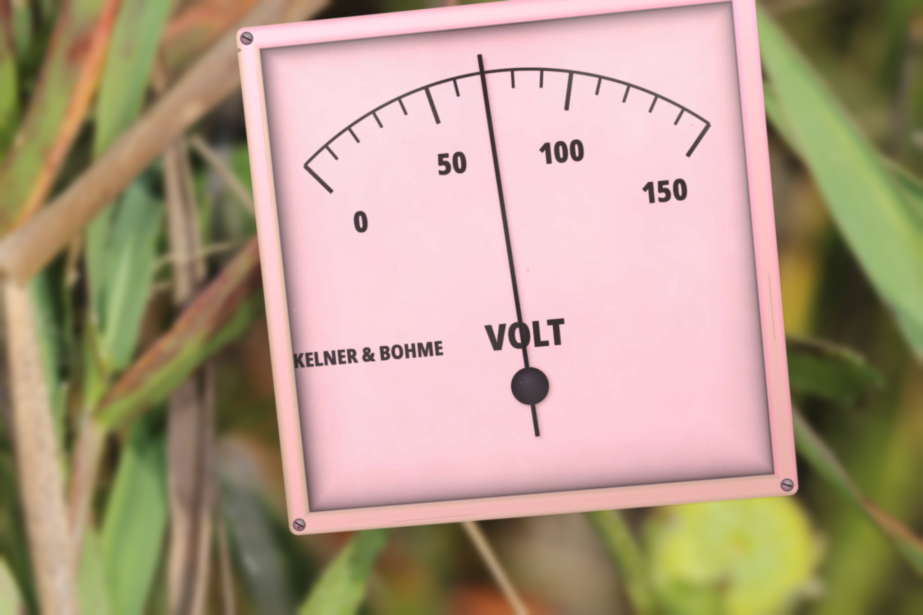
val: 70 (V)
